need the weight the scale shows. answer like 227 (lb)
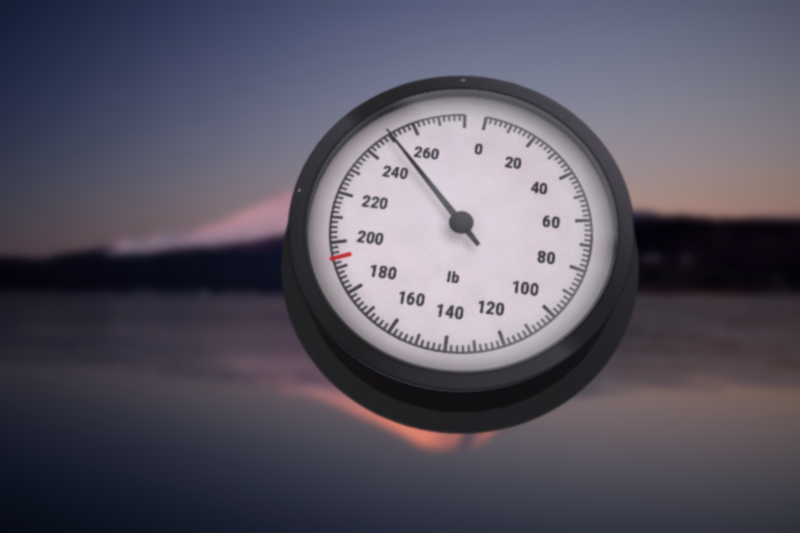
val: 250 (lb)
